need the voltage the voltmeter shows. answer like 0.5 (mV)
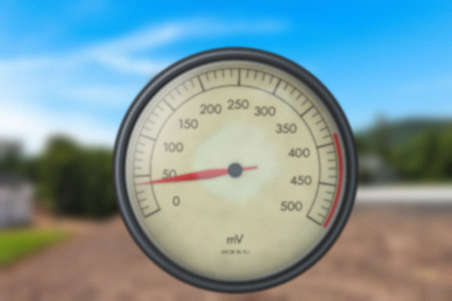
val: 40 (mV)
